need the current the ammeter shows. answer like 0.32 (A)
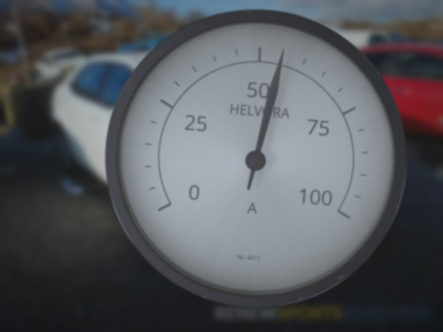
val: 55 (A)
